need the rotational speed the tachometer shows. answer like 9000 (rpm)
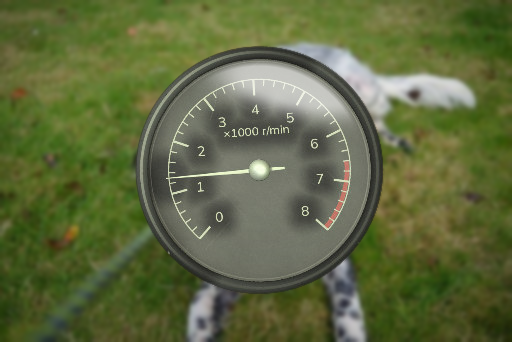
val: 1300 (rpm)
